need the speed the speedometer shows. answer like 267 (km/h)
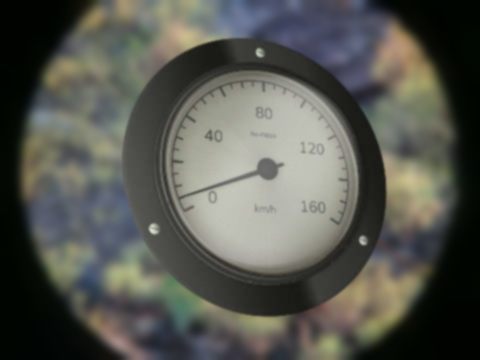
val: 5 (km/h)
